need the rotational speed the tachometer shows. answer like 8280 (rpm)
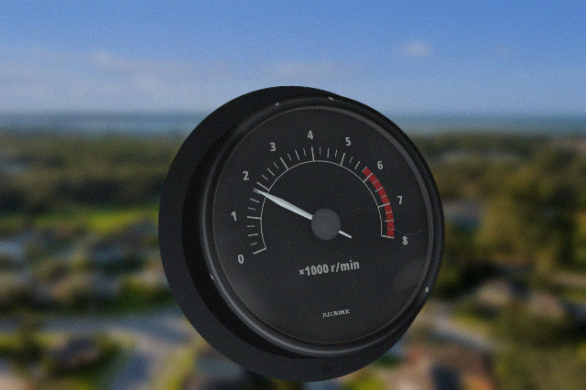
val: 1750 (rpm)
